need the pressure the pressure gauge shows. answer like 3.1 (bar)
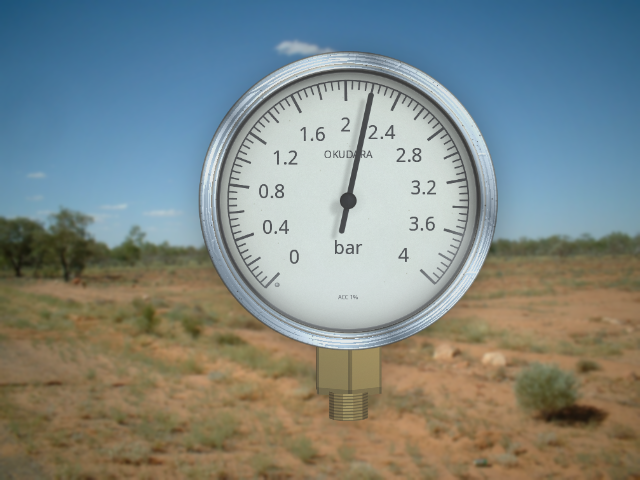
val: 2.2 (bar)
